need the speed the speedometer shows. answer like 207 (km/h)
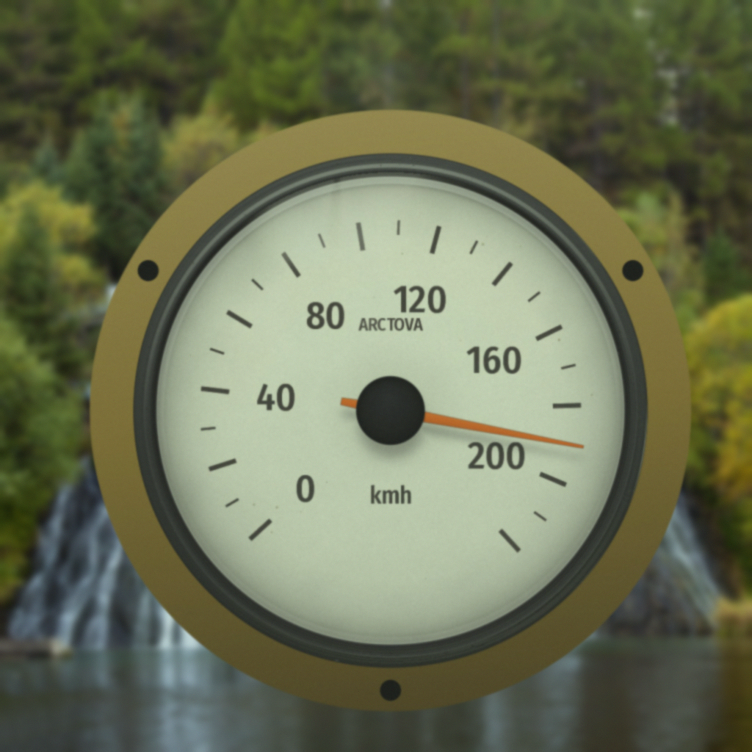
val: 190 (km/h)
